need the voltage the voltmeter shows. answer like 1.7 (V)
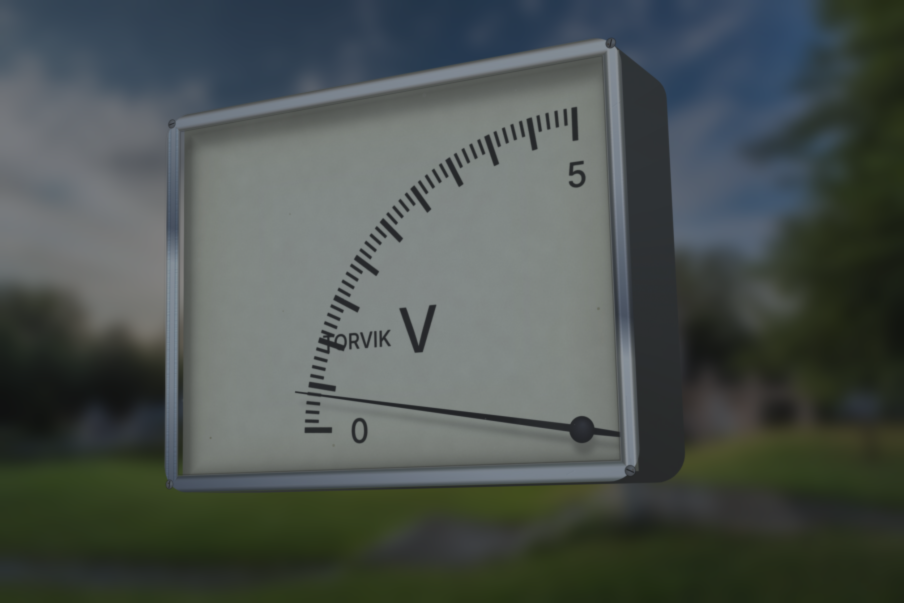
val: 0.4 (V)
